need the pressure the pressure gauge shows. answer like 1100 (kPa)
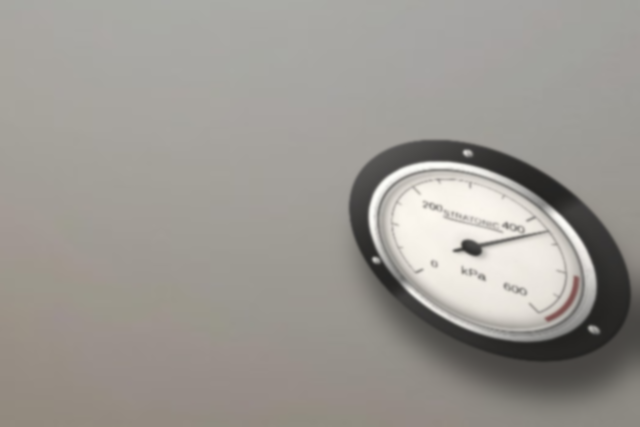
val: 425 (kPa)
